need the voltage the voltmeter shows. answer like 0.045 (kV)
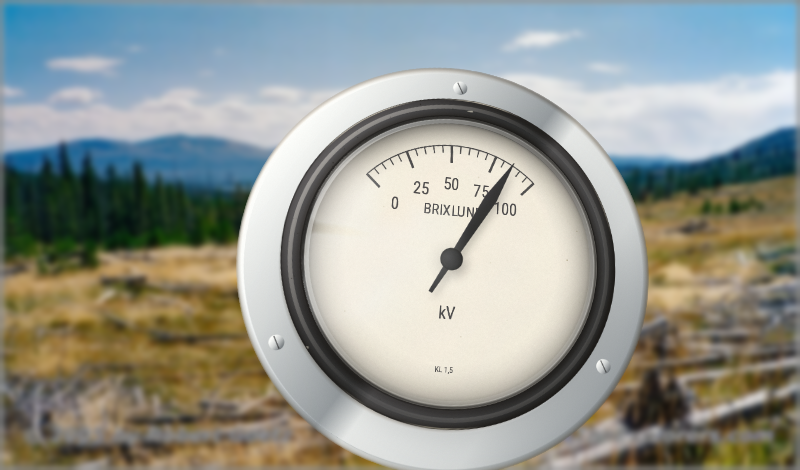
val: 85 (kV)
